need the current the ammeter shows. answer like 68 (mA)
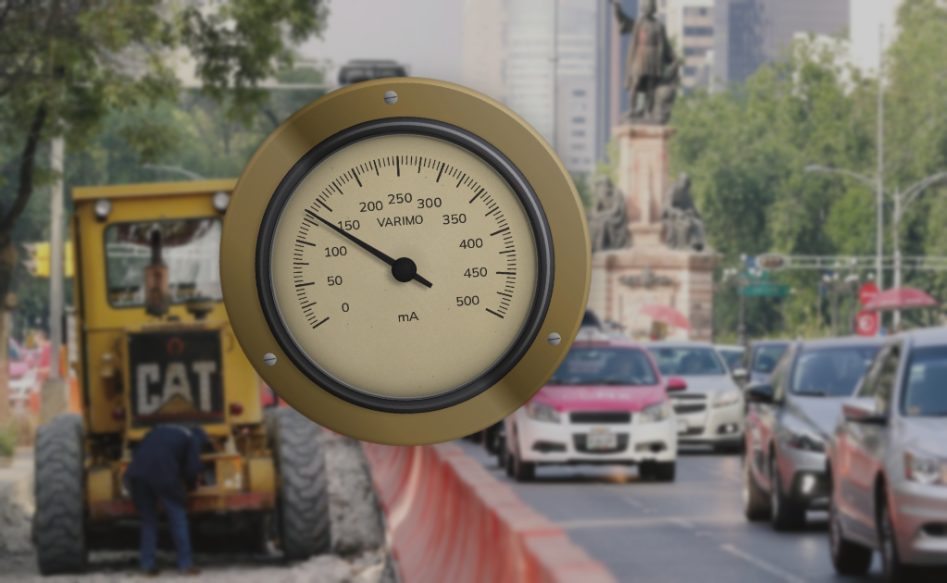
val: 135 (mA)
